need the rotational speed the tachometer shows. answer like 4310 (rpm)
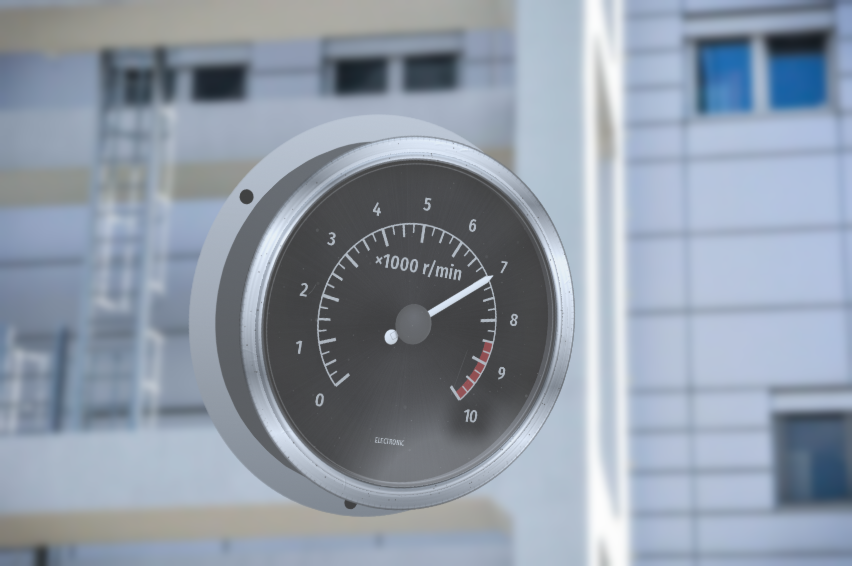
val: 7000 (rpm)
